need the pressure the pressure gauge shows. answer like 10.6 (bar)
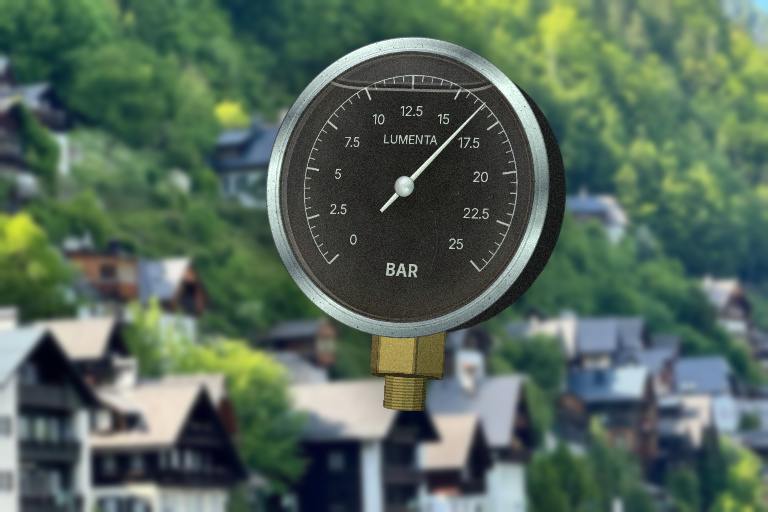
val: 16.5 (bar)
